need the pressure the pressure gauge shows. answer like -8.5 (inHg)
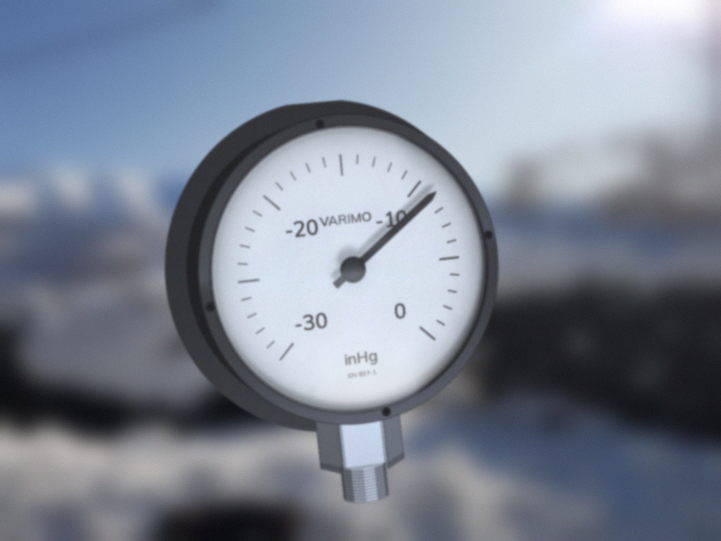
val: -9 (inHg)
